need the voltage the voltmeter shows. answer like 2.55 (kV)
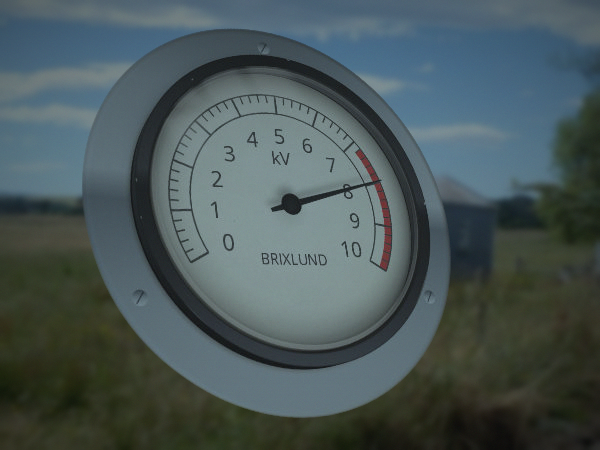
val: 8 (kV)
